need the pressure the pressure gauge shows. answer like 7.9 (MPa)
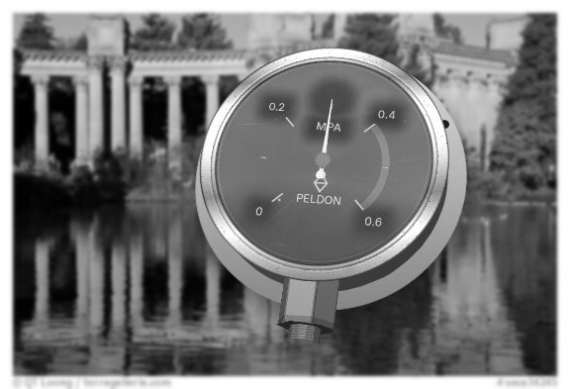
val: 0.3 (MPa)
